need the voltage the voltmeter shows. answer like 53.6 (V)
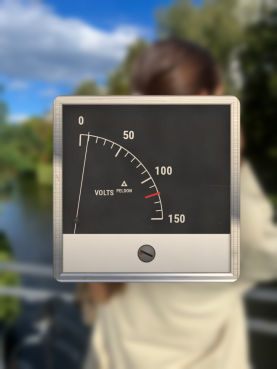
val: 10 (V)
